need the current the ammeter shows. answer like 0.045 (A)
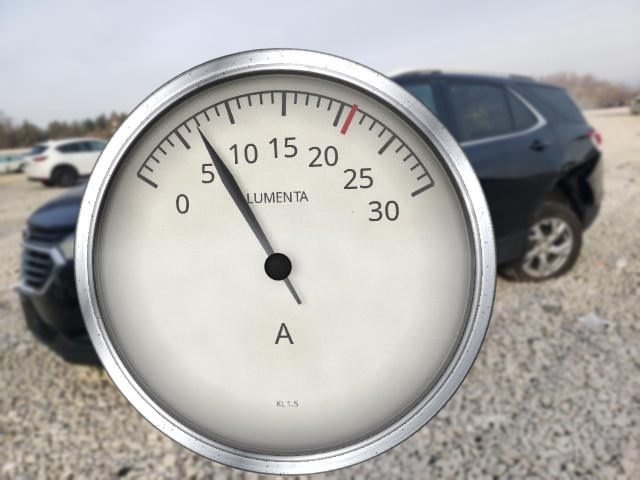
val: 7 (A)
